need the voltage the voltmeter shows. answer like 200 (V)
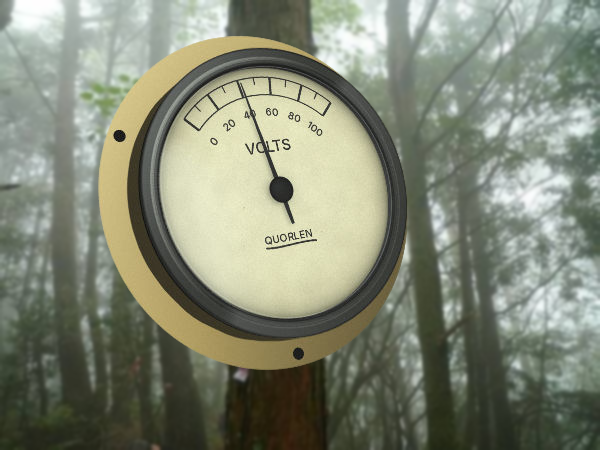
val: 40 (V)
